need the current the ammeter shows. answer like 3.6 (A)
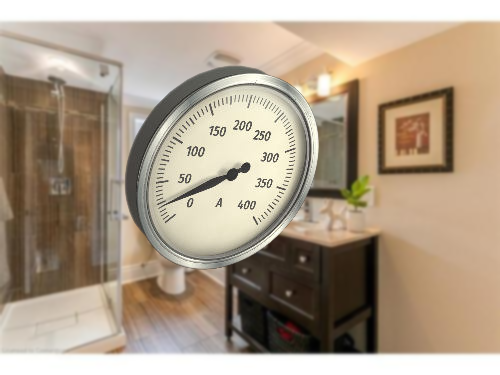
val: 25 (A)
